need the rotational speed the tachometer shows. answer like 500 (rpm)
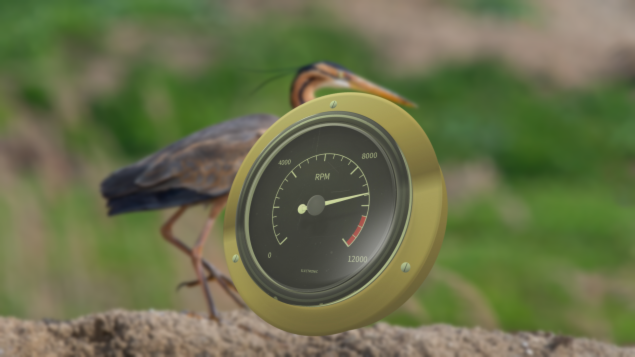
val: 9500 (rpm)
